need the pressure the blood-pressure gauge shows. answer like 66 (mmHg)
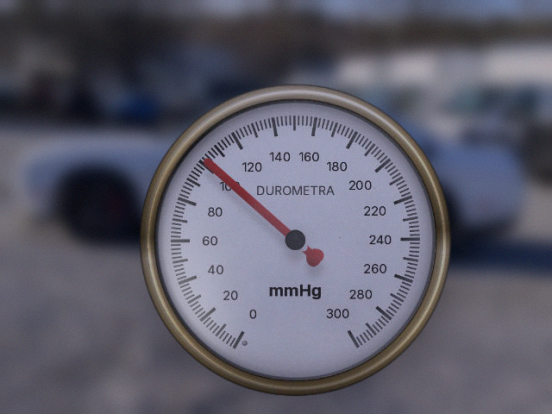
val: 102 (mmHg)
